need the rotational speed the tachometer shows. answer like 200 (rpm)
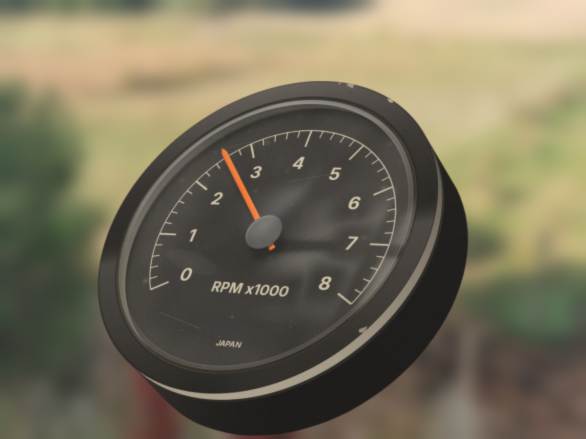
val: 2600 (rpm)
